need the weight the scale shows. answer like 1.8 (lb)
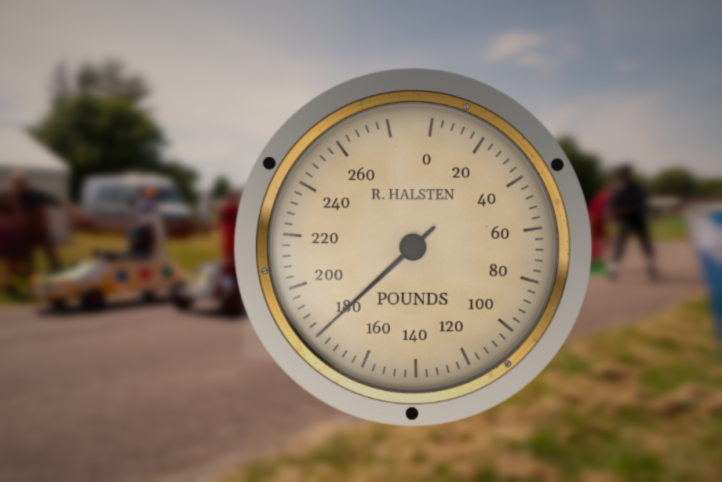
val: 180 (lb)
